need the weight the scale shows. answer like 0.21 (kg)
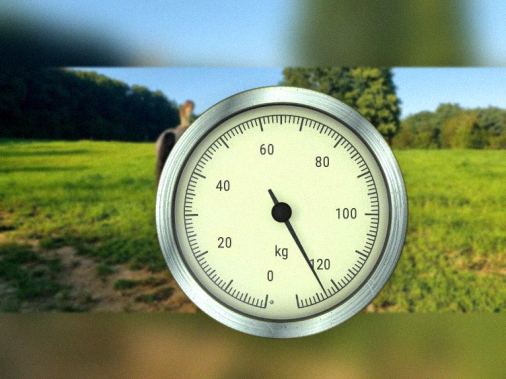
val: 123 (kg)
